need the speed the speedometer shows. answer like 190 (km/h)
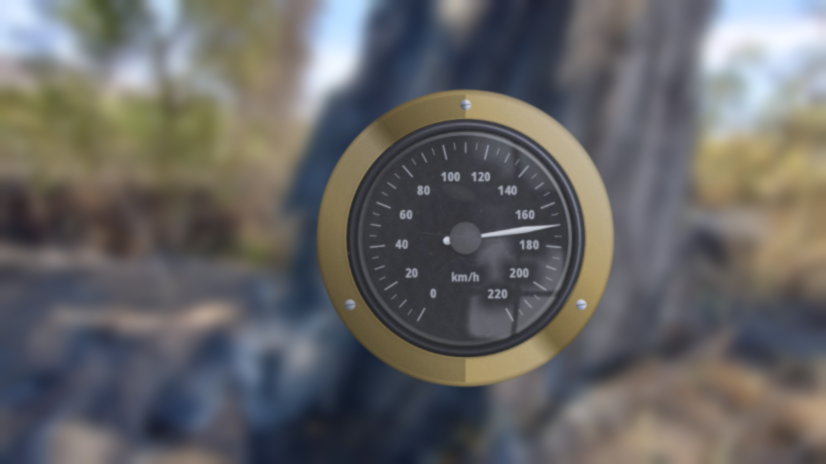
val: 170 (km/h)
